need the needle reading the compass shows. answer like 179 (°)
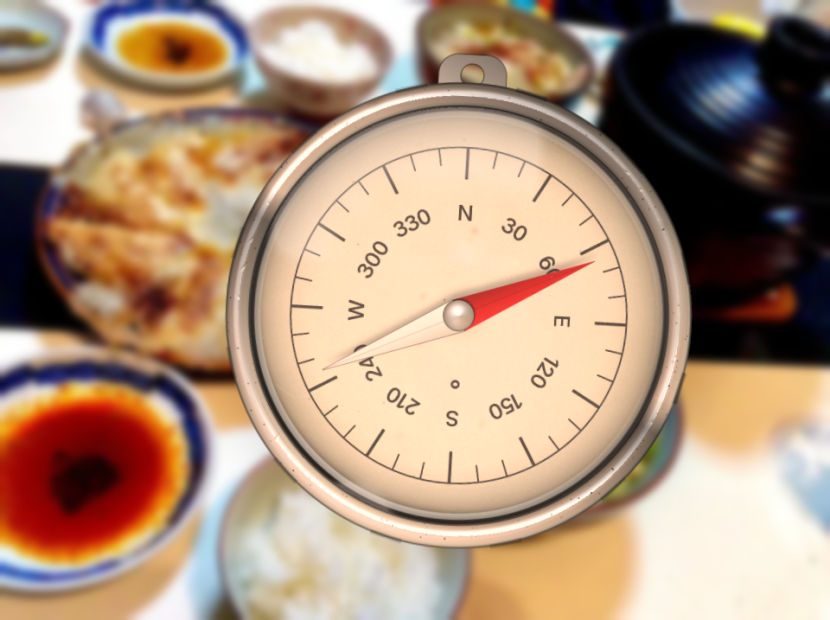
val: 65 (°)
